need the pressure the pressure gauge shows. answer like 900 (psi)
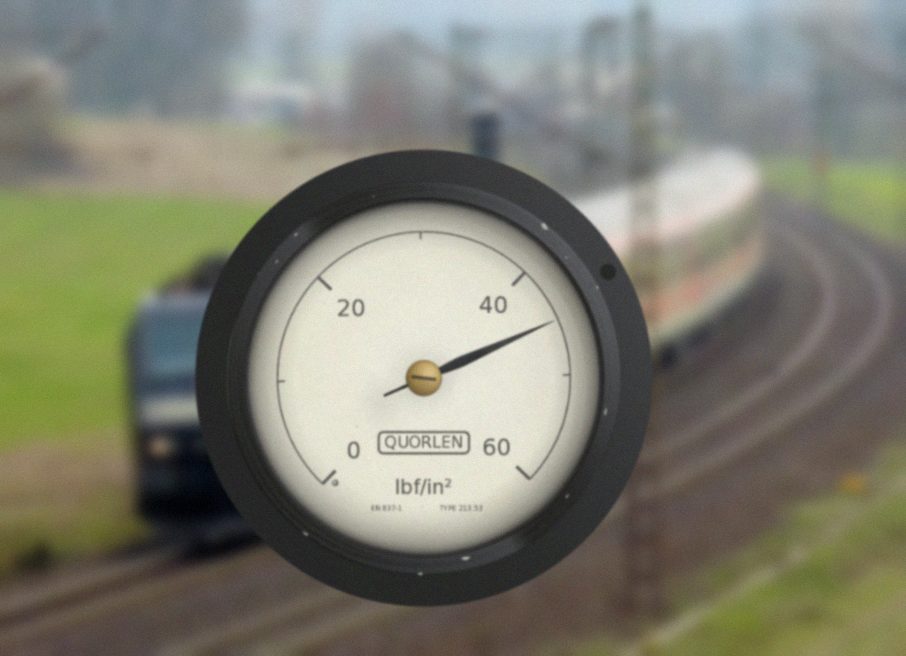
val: 45 (psi)
